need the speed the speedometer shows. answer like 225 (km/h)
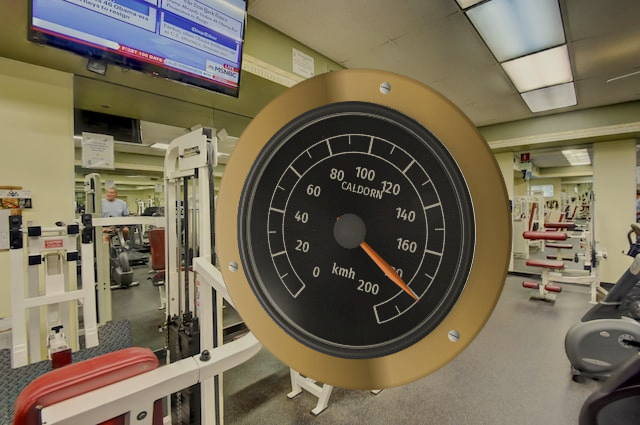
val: 180 (km/h)
